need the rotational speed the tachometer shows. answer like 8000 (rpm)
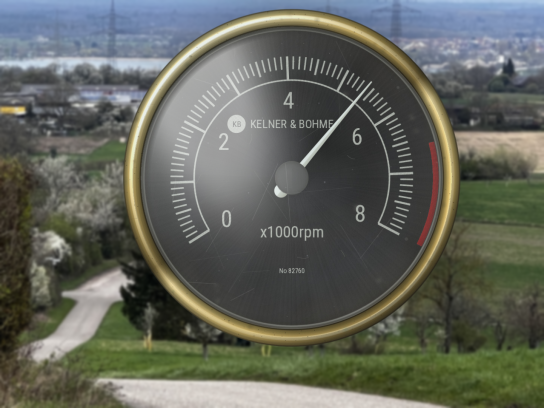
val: 5400 (rpm)
